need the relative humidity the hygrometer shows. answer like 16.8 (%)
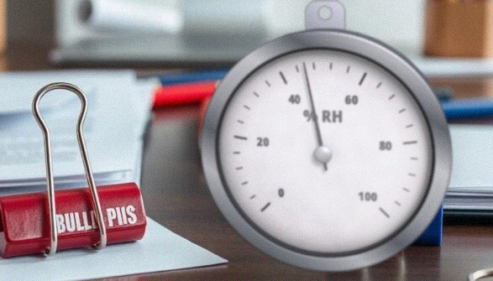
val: 46 (%)
